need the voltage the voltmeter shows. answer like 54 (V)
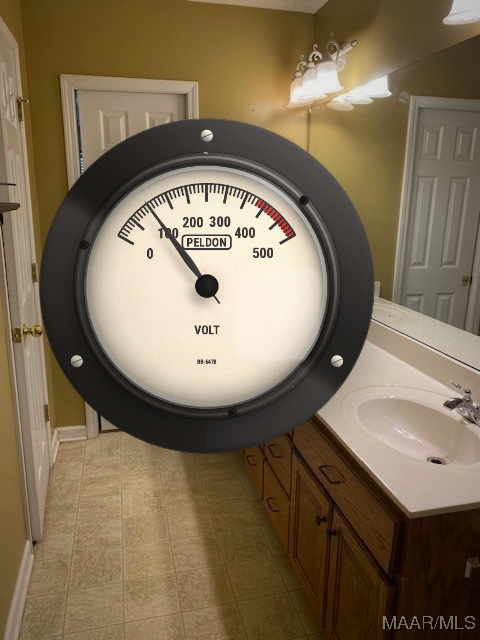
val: 100 (V)
